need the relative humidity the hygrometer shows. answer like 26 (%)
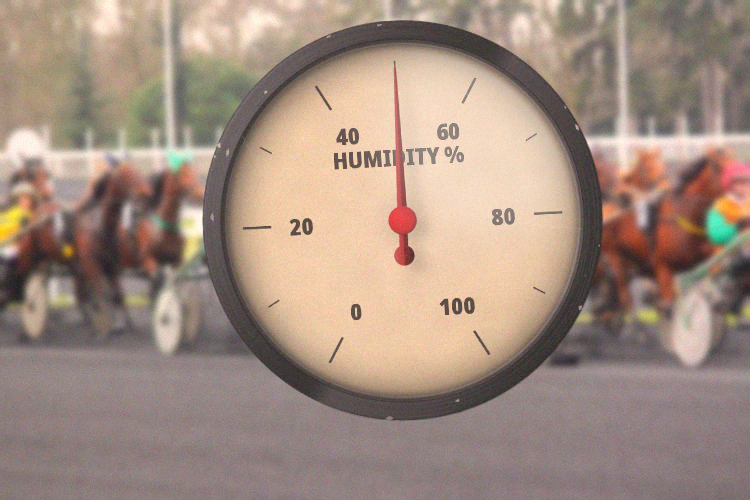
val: 50 (%)
